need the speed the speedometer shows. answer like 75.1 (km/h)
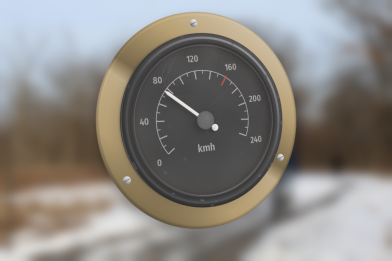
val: 75 (km/h)
